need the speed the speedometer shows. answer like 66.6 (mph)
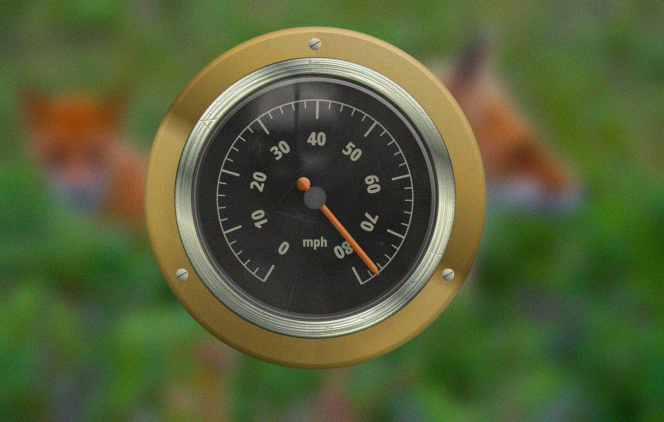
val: 77 (mph)
